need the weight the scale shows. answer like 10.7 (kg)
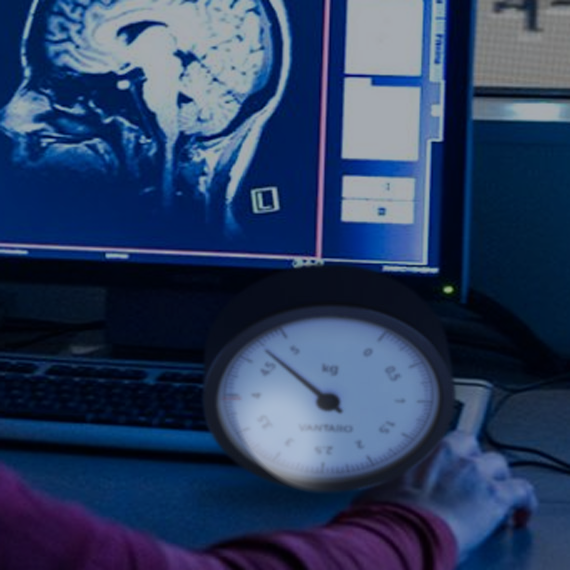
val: 4.75 (kg)
